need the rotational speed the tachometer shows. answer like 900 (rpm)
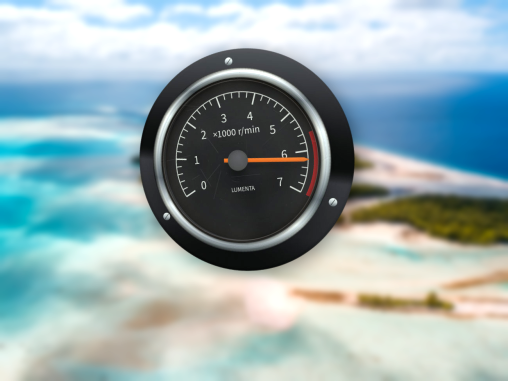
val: 6200 (rpm)
